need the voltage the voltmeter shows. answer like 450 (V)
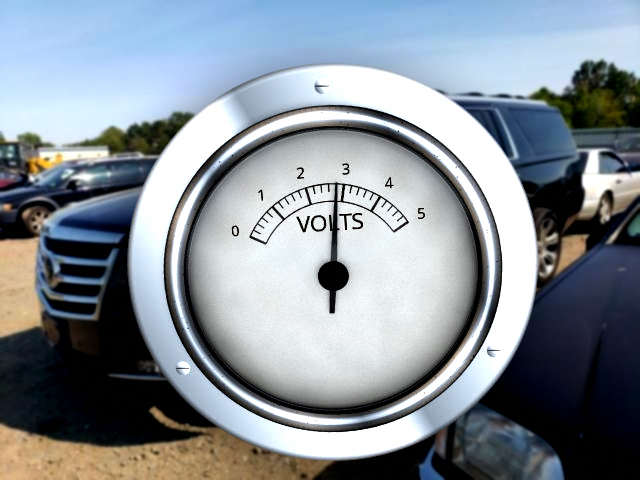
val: 2.8 (V)
